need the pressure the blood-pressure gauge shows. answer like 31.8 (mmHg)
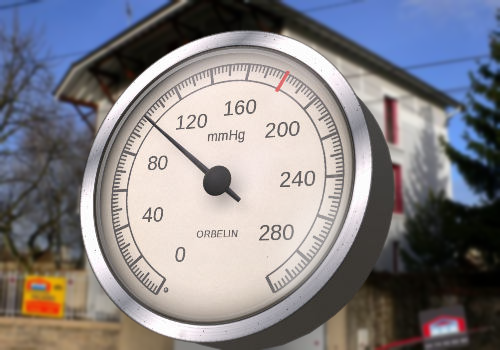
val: 100 (mmHg)
